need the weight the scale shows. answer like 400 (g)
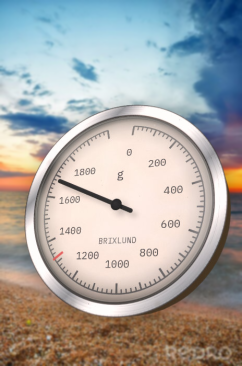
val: 1680 (g)
